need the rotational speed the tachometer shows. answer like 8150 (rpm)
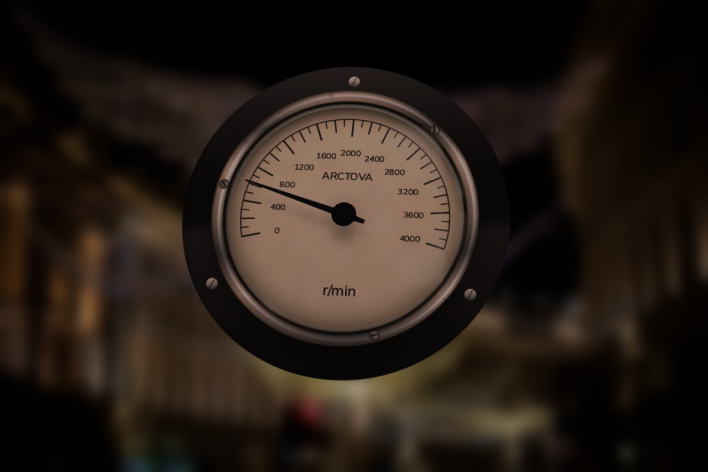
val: 600 (rpm)
